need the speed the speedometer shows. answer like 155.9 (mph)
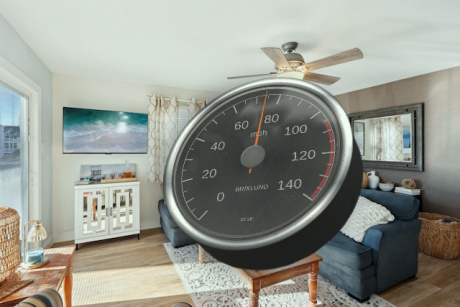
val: 75 (mph)
